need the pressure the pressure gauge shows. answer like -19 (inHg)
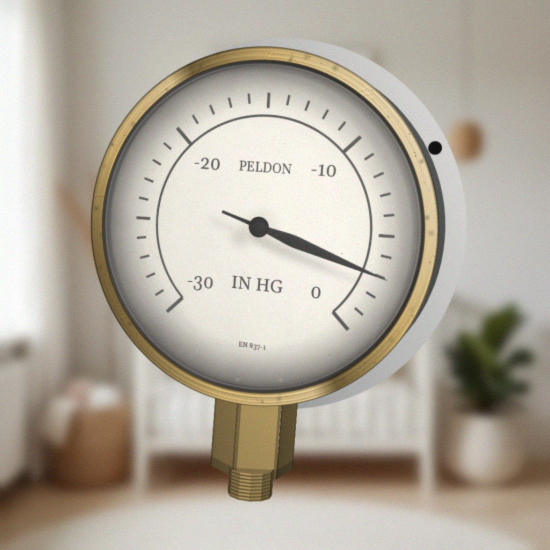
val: -3 (inHg)
